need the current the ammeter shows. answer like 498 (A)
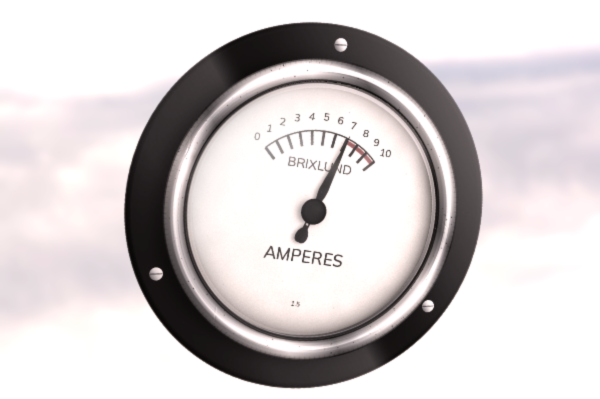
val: 7 (A)
